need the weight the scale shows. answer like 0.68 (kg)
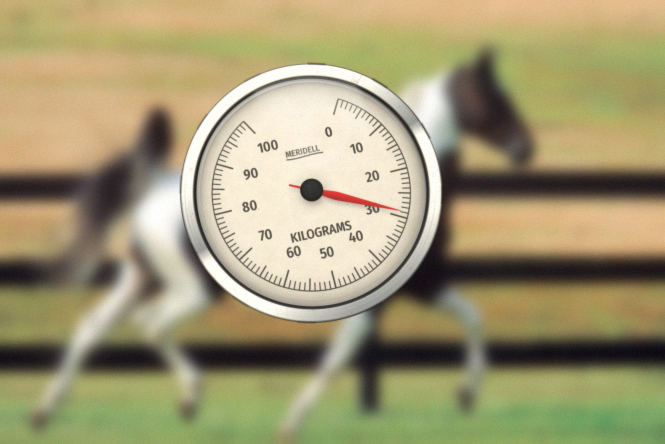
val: 29 (kg)
